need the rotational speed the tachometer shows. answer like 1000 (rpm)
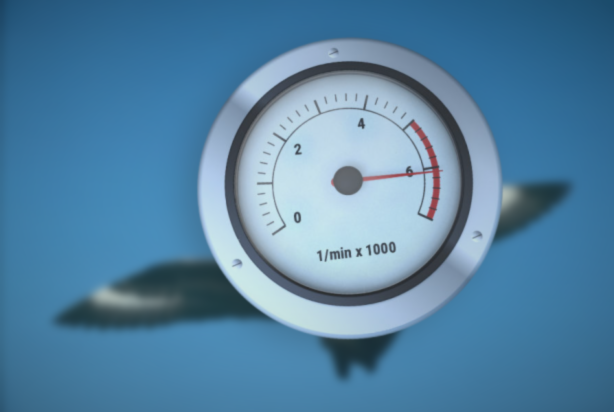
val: 6100 (rpm)
